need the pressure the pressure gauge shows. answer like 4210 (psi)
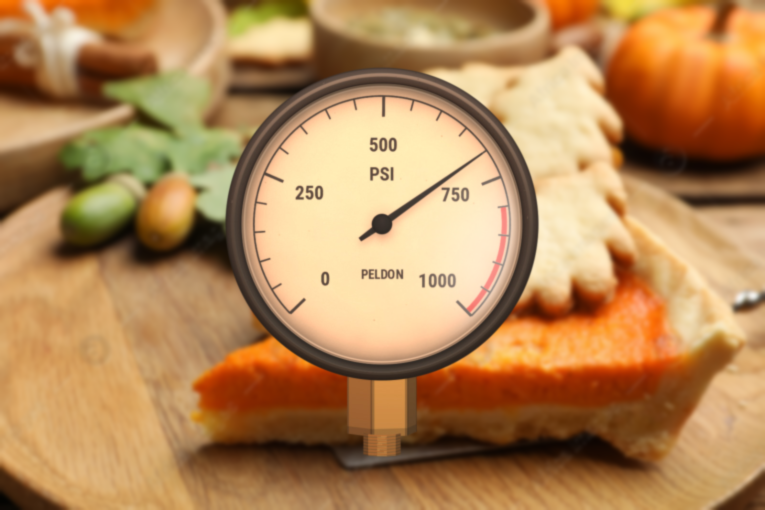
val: 700 (psi)
